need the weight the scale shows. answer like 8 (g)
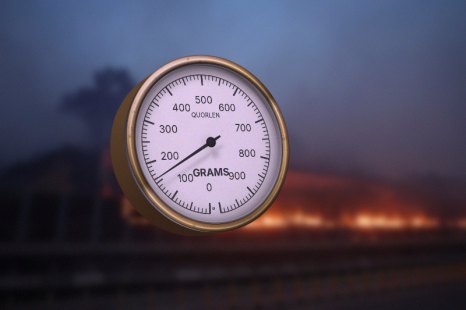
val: 160 (g)
